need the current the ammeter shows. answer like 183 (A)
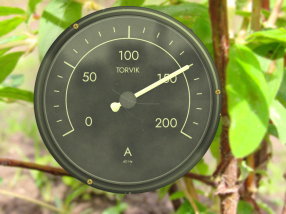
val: 150 (A)
